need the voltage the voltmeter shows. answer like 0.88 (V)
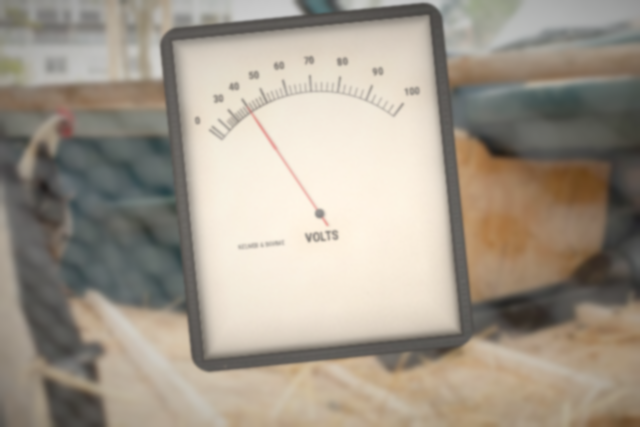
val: 40 (V)
